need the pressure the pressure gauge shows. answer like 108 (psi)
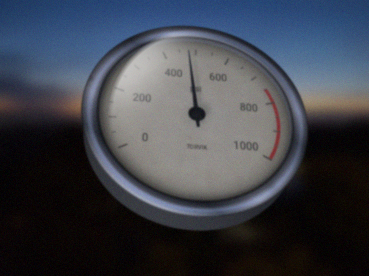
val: 475 (psi)
